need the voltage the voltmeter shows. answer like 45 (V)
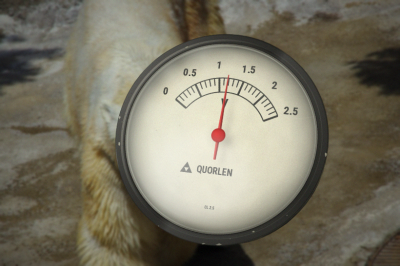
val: 1.2 (V)
